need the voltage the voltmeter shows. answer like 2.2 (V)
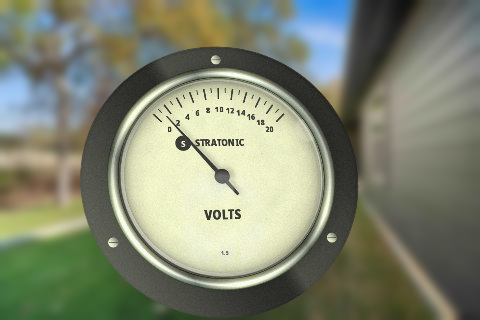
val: 1 (V)
